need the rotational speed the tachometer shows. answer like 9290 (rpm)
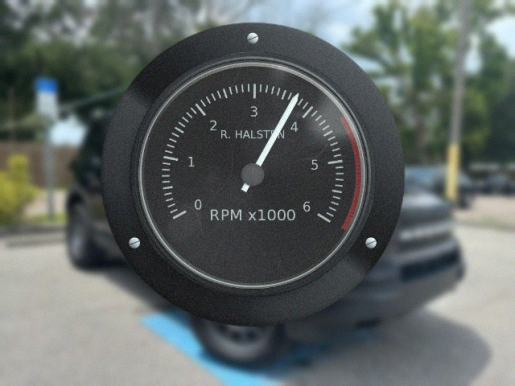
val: 3700 (rpm)
